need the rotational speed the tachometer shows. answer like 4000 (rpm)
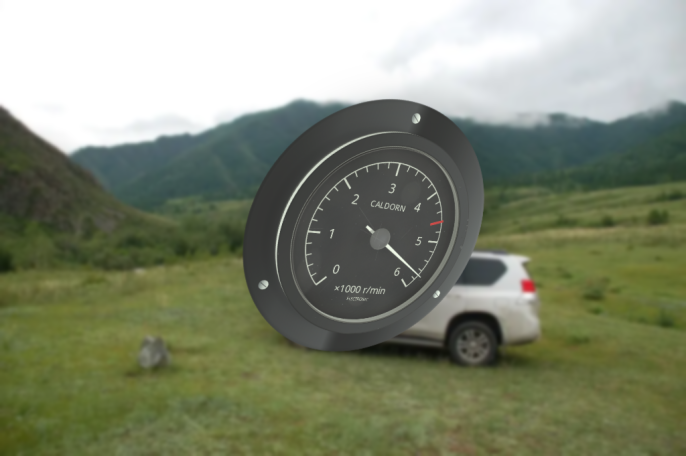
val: 5700 (rpm)
